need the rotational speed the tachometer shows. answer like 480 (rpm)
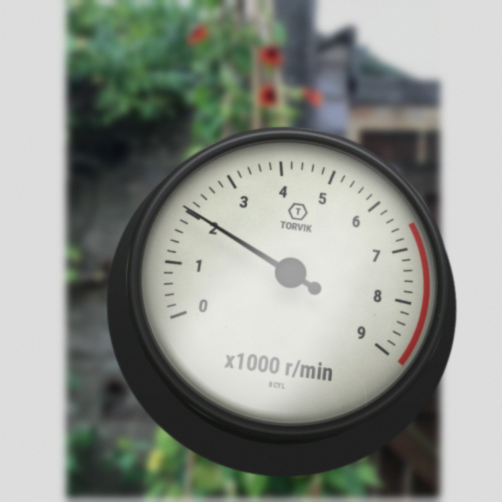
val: 2000 (rpm)
